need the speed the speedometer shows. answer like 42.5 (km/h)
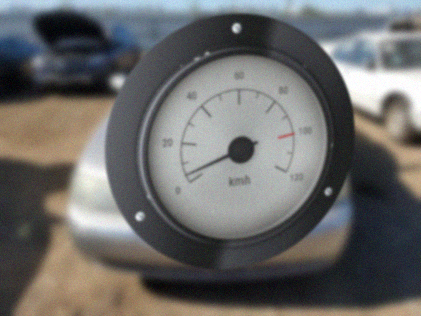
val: 5 (km/h)
